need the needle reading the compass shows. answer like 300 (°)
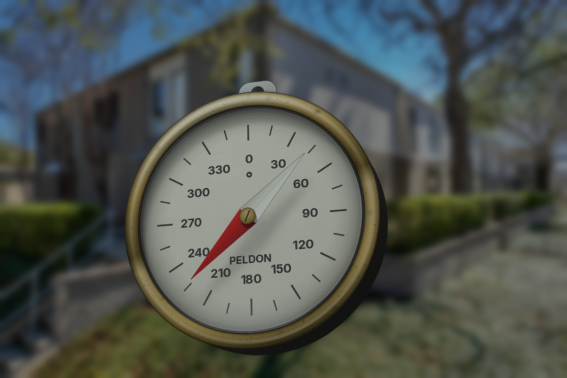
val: 225 (°)
